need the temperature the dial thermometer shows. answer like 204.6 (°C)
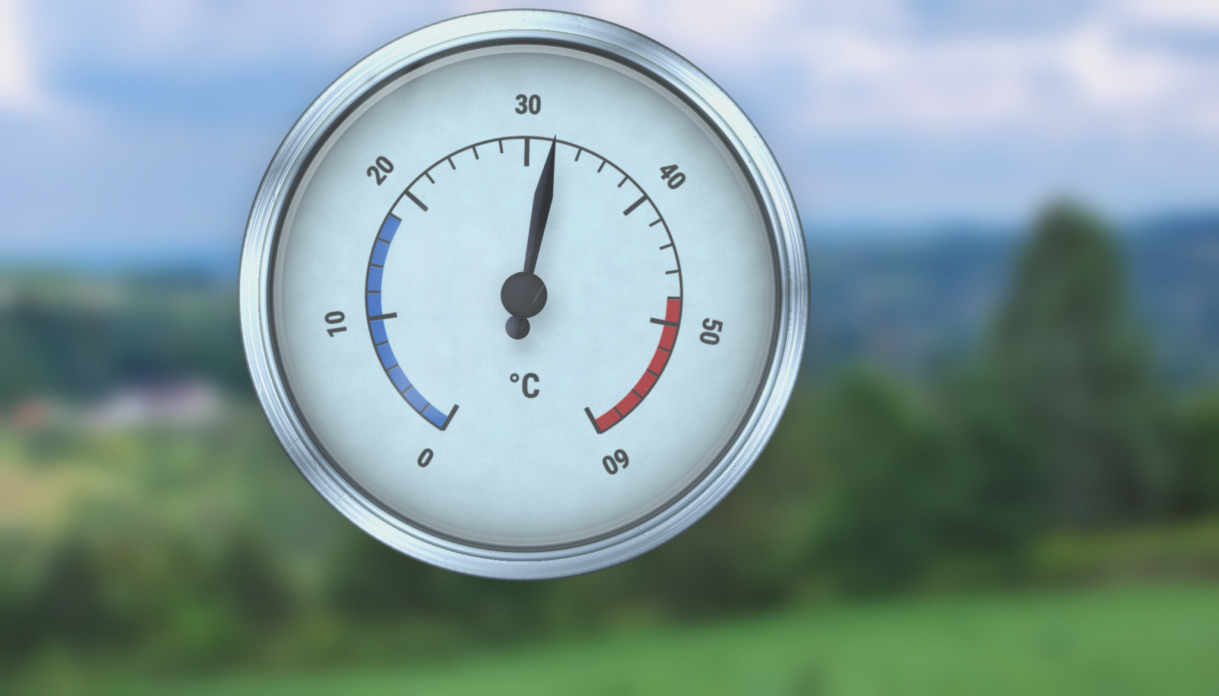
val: 32 (°C)
